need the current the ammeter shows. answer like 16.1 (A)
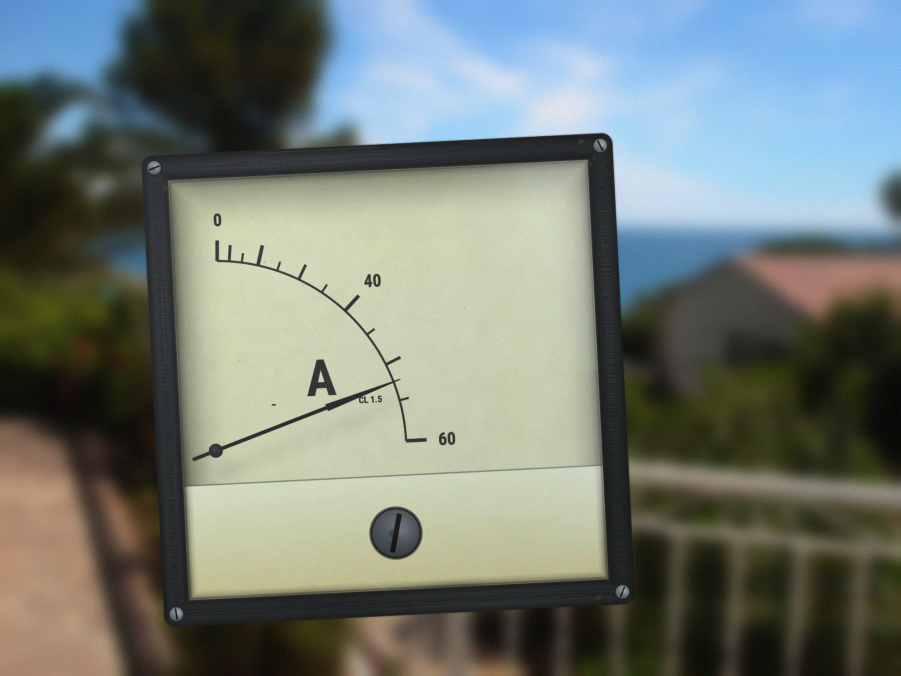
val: 52.5 (A)
